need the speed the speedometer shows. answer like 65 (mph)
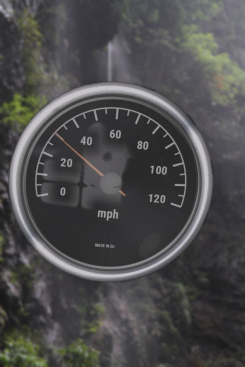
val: 30 (mph)
